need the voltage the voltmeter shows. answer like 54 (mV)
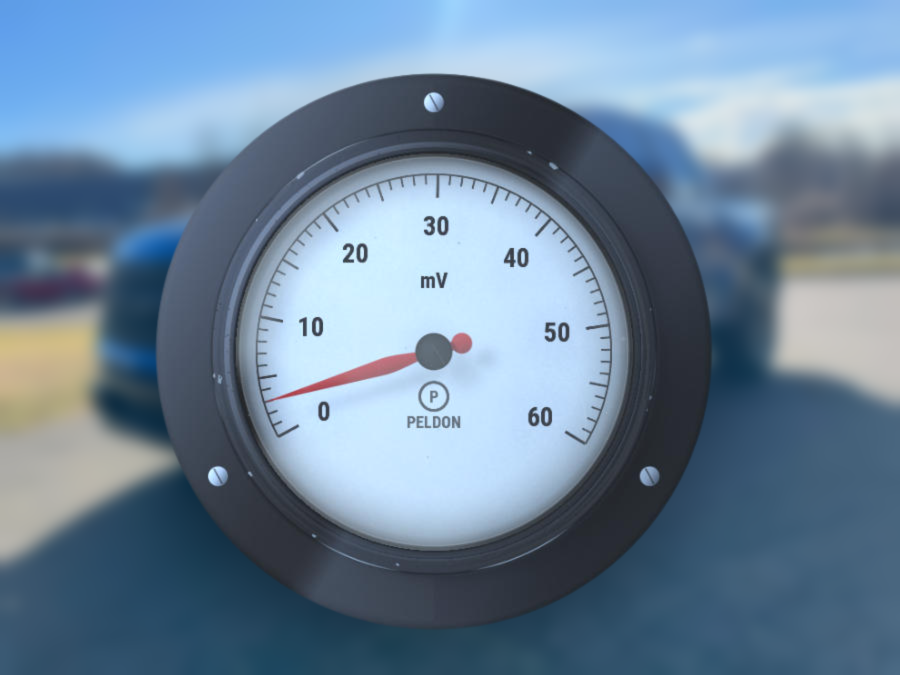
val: 3 (mV)
